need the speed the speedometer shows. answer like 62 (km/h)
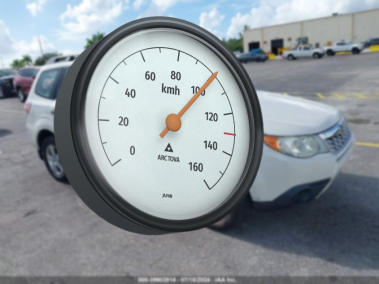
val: 100 (km/h)
